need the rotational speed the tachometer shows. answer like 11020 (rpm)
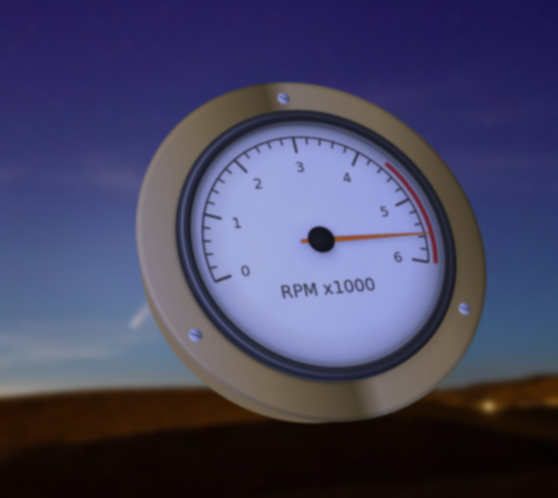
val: 5600 (rpm)
